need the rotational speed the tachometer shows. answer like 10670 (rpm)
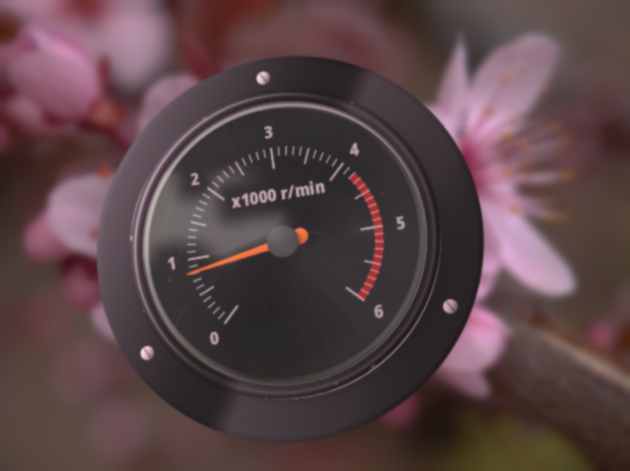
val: 800 (rpm)
